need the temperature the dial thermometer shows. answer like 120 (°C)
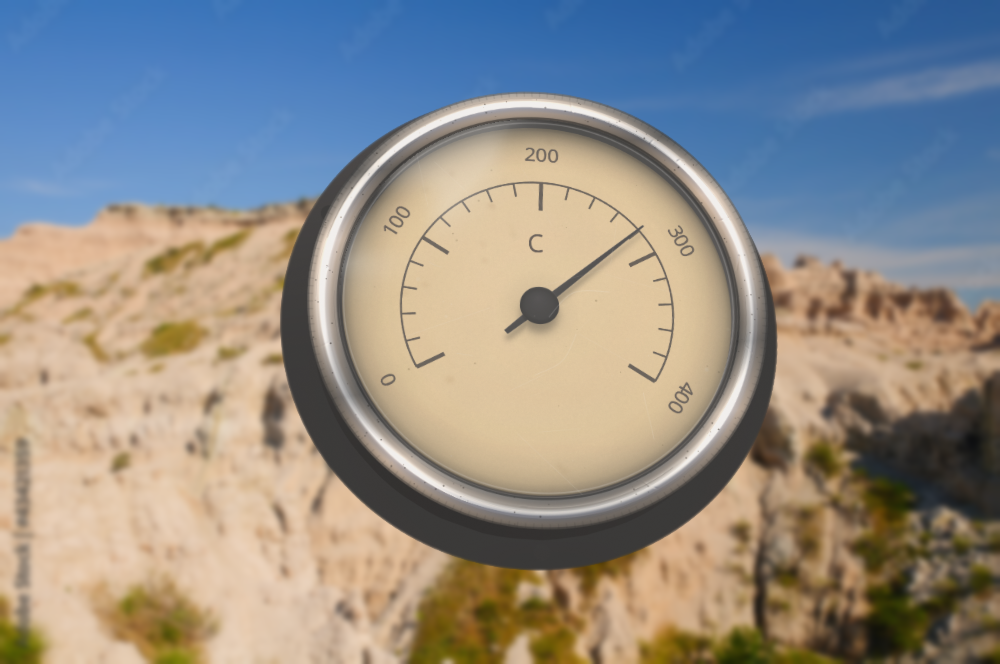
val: 280 (°C)
